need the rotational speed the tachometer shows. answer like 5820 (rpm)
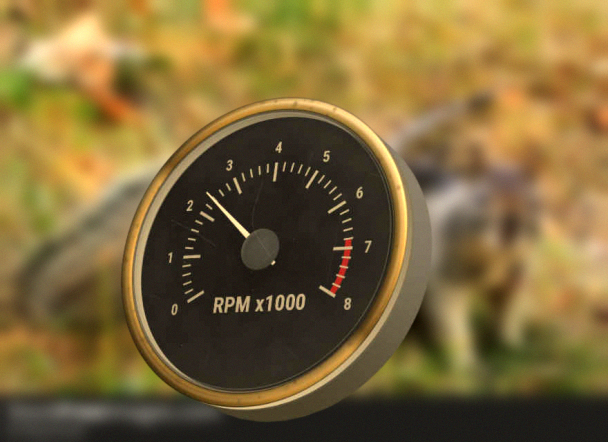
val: 2400 (rpm)
